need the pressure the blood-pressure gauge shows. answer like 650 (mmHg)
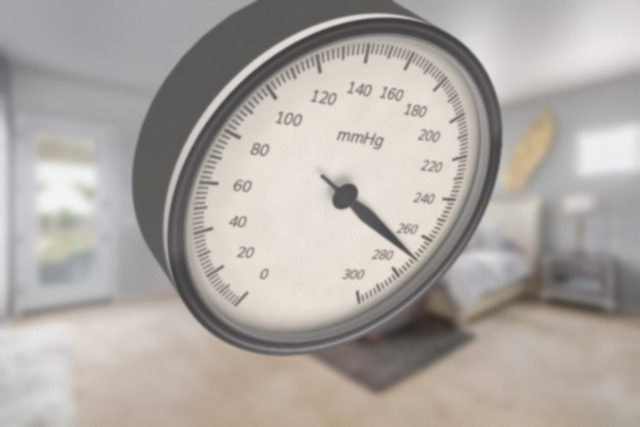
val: 270 (mmHg)
